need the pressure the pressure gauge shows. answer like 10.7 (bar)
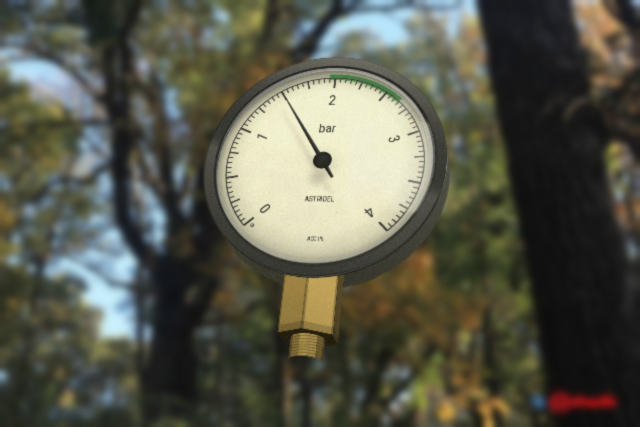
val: 1.5 (bar)
